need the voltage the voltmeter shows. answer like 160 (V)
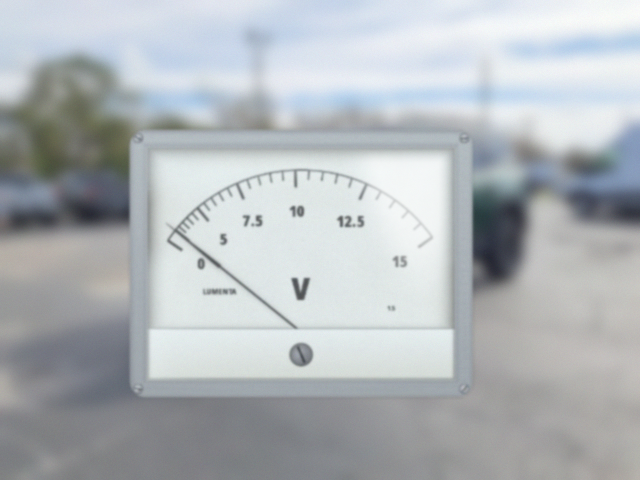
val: 2.5 (V)
